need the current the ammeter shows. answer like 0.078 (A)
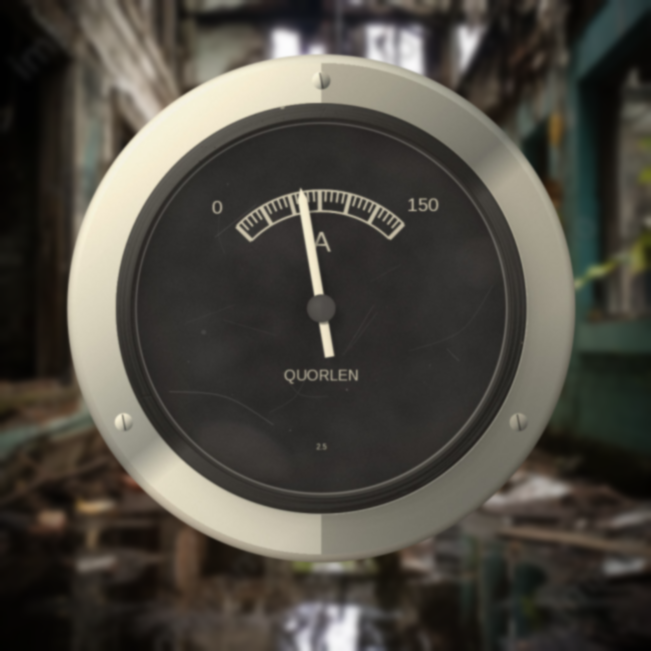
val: 60 (A)
